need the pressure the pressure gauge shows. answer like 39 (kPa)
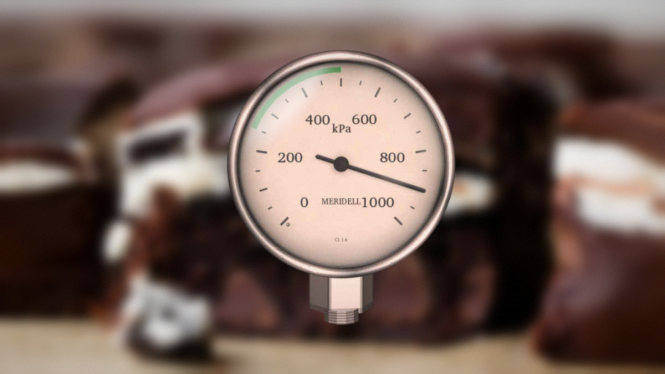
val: 900 (kPa)
